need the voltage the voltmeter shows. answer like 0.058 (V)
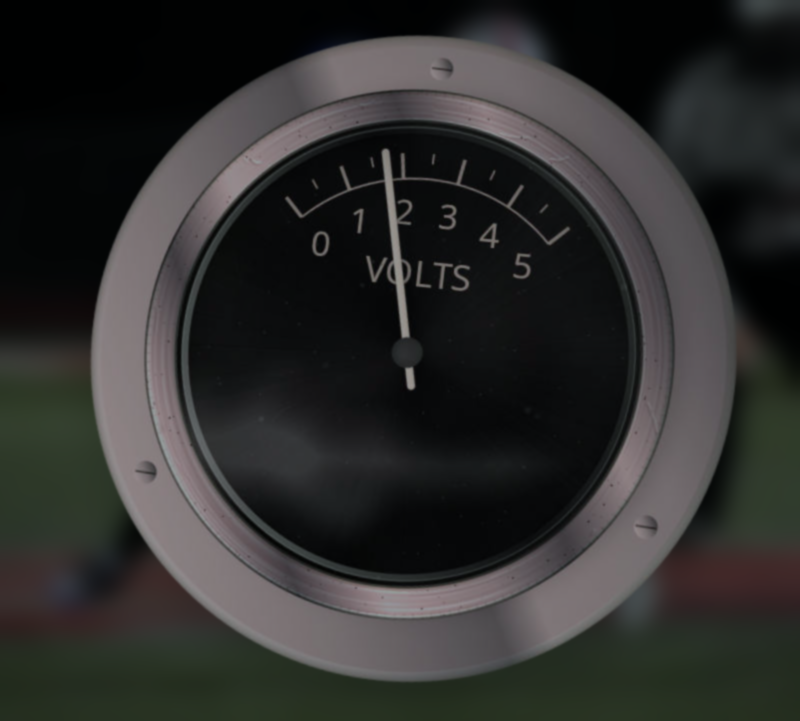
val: 1.75 (V)
